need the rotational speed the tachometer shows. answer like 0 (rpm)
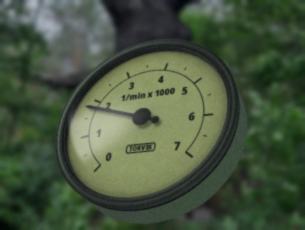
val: 1750 (rpm)
